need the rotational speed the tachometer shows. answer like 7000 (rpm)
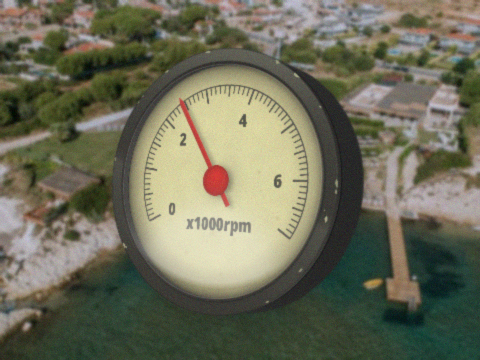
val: 2500 (rpm)
